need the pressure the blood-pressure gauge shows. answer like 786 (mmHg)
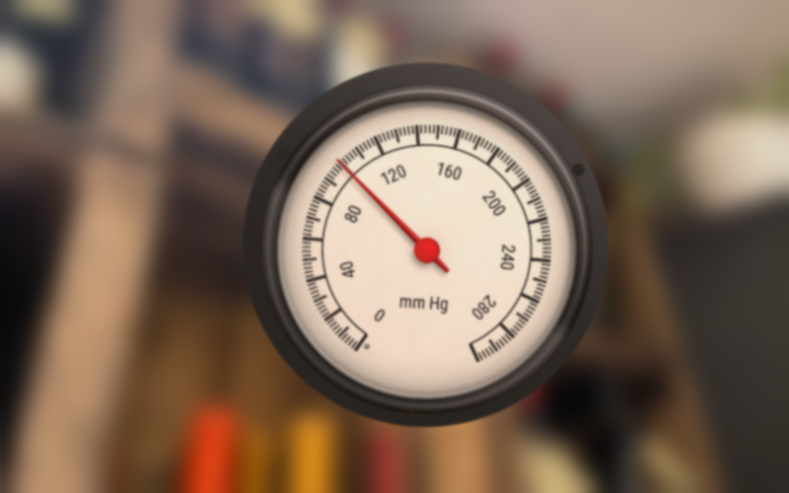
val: 100 (mmHg)
